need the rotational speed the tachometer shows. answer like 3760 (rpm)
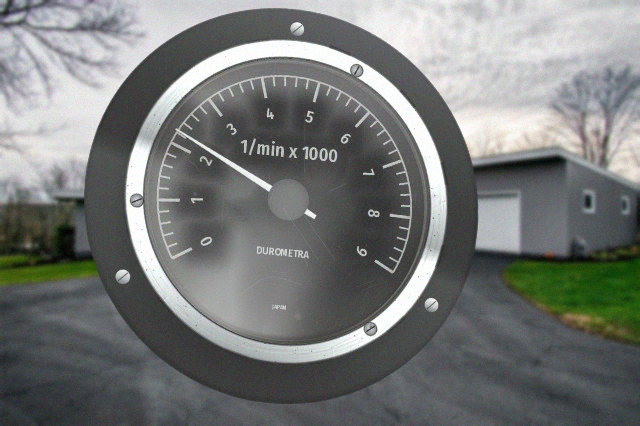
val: 2200 (rpm)
